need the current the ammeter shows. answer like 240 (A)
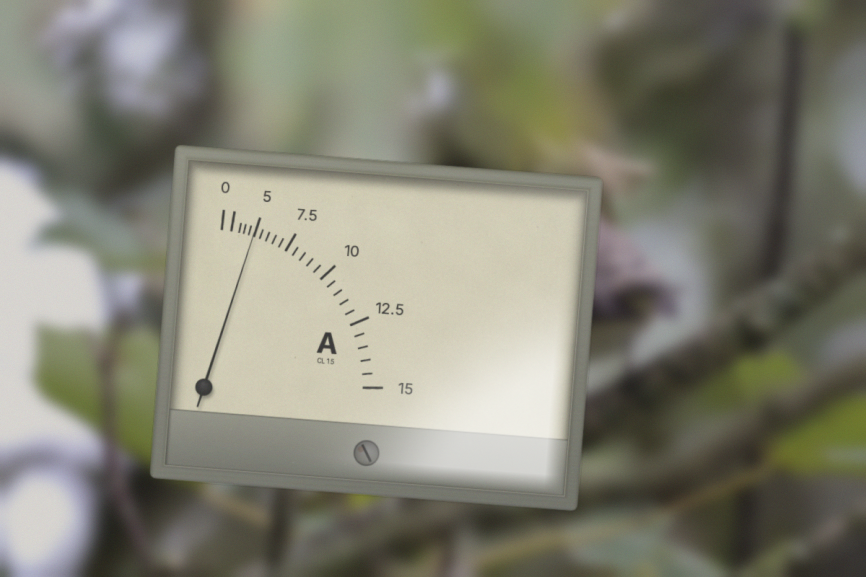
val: 5 (A)
